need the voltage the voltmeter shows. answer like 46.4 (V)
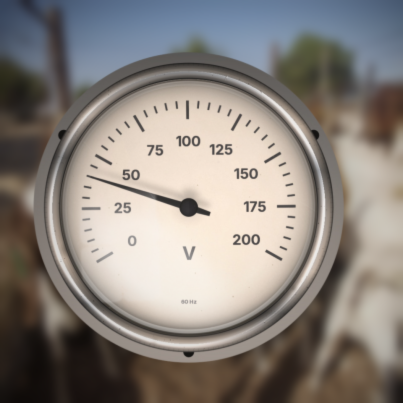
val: 40 (V)
